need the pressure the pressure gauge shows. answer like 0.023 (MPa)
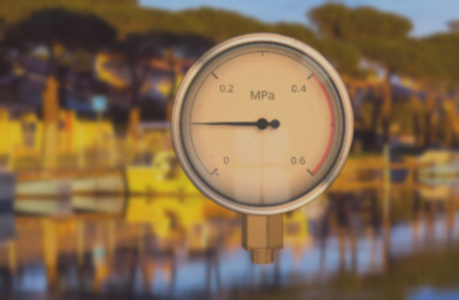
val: 0.1 (MPa)
